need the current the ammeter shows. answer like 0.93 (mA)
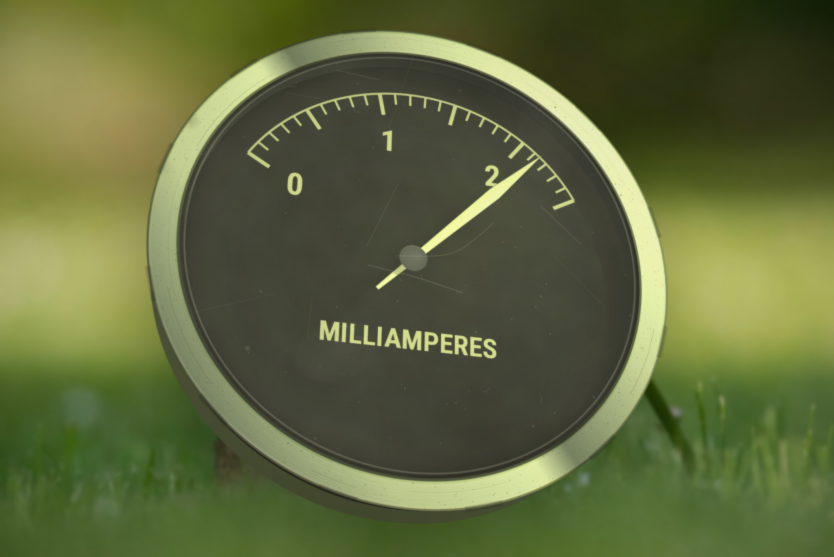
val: 2.15 (mA)
